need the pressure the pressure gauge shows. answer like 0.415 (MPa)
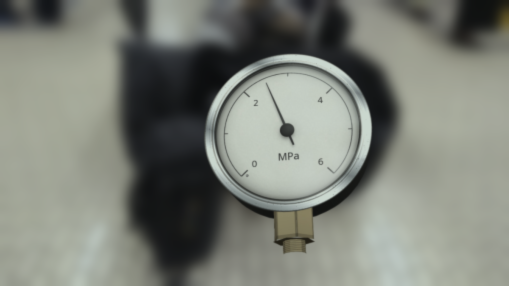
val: 2.5 (MPa)
